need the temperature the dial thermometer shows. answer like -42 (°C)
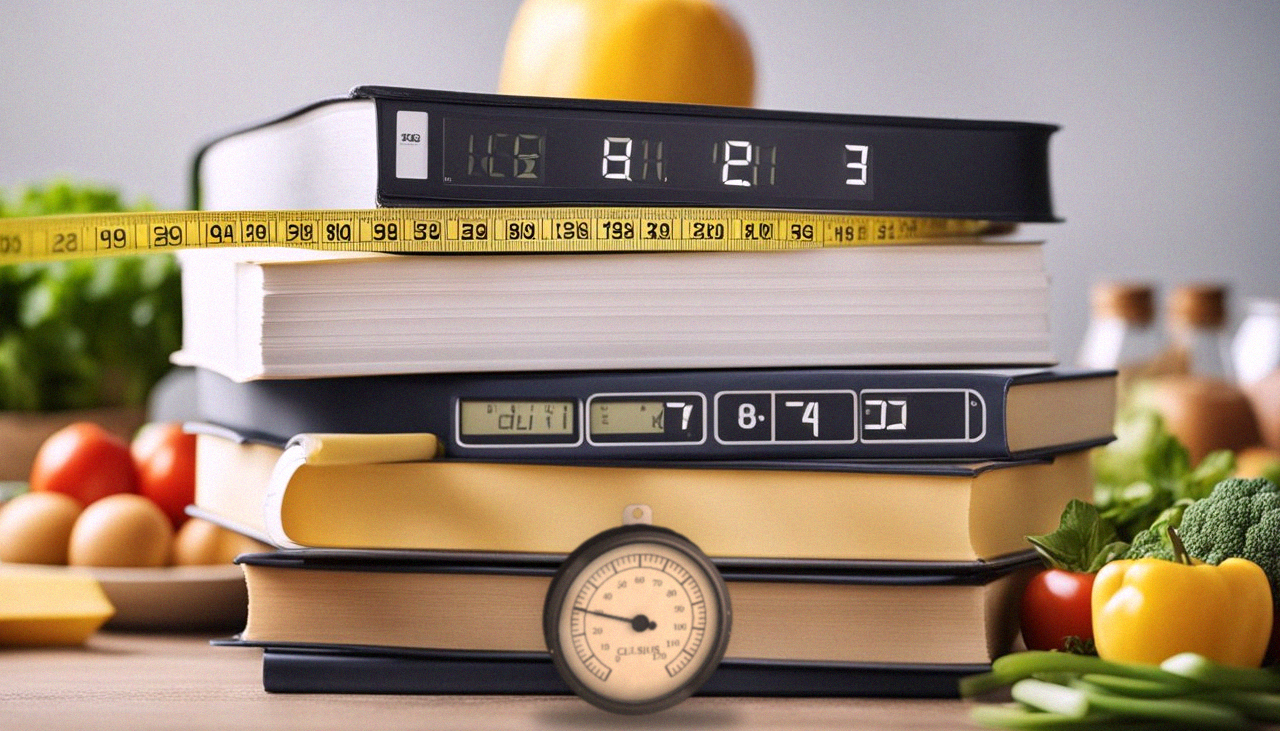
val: 30 (°C)
